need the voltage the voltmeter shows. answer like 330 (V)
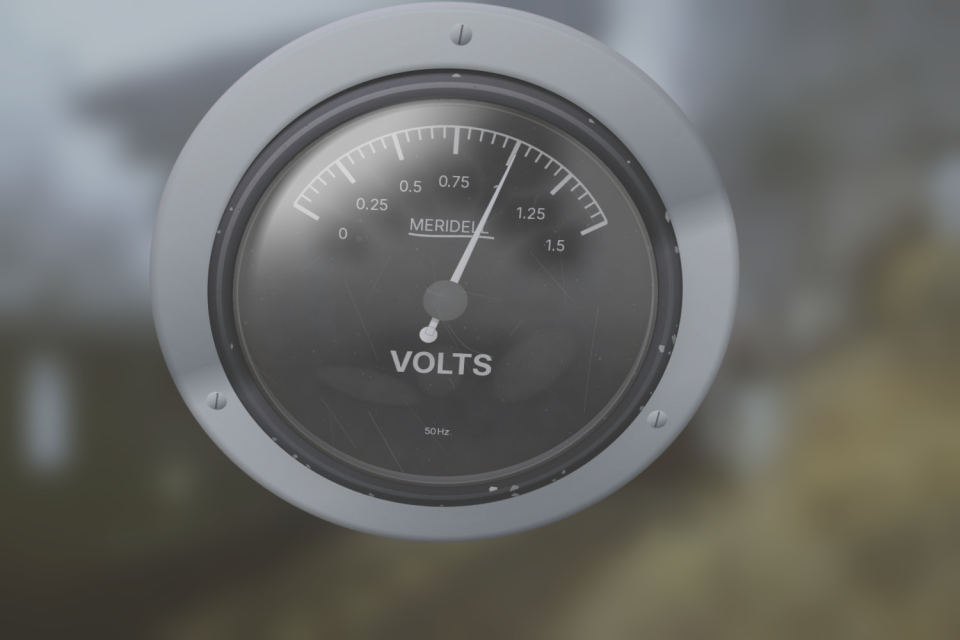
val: 1 (V)
